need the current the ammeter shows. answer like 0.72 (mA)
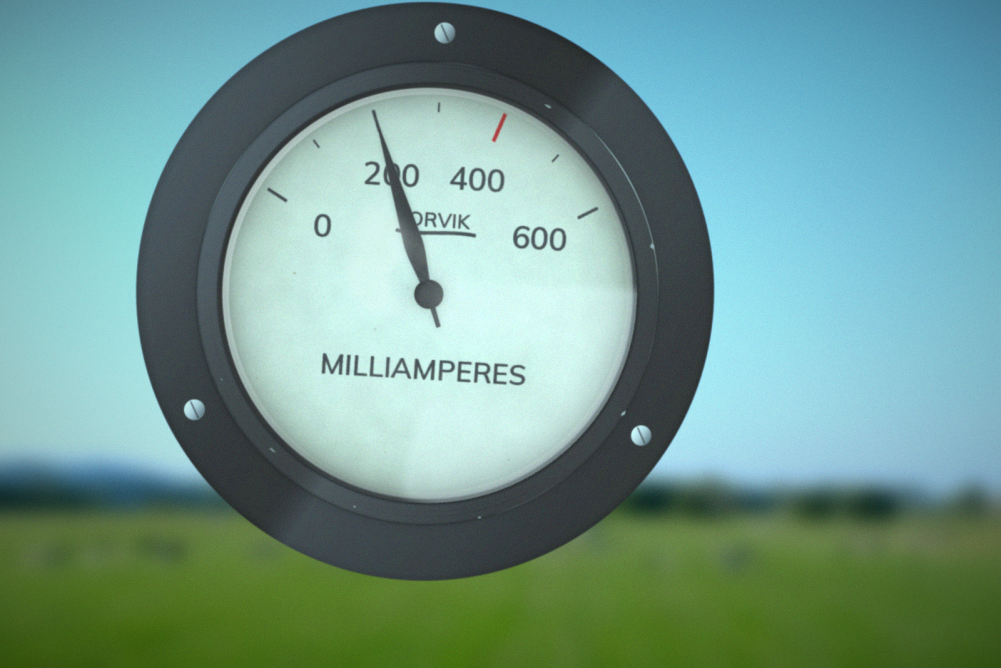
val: 200 (mA)
